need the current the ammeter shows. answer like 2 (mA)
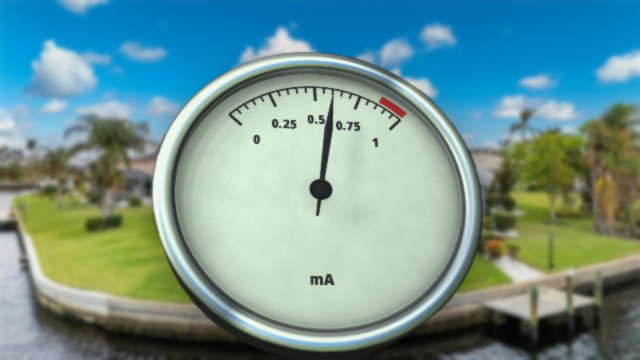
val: 0.6 (mA)
